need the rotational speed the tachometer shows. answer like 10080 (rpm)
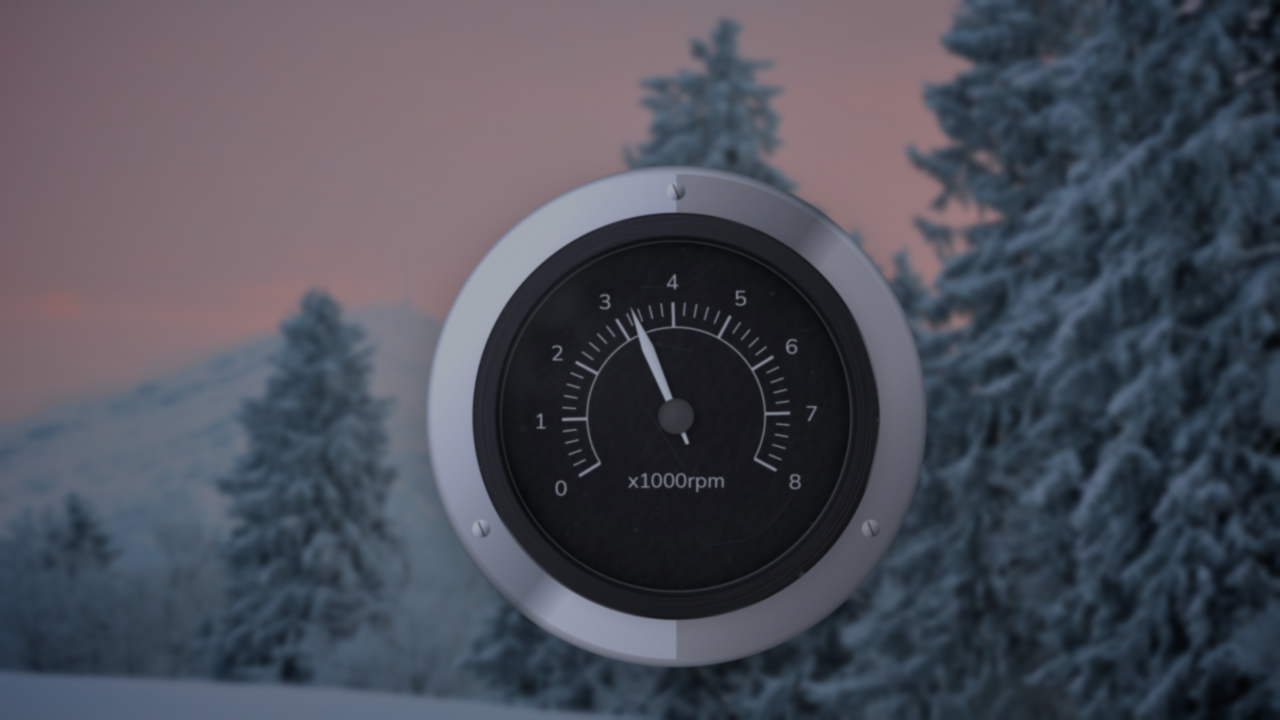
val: 3300 (rpm)
